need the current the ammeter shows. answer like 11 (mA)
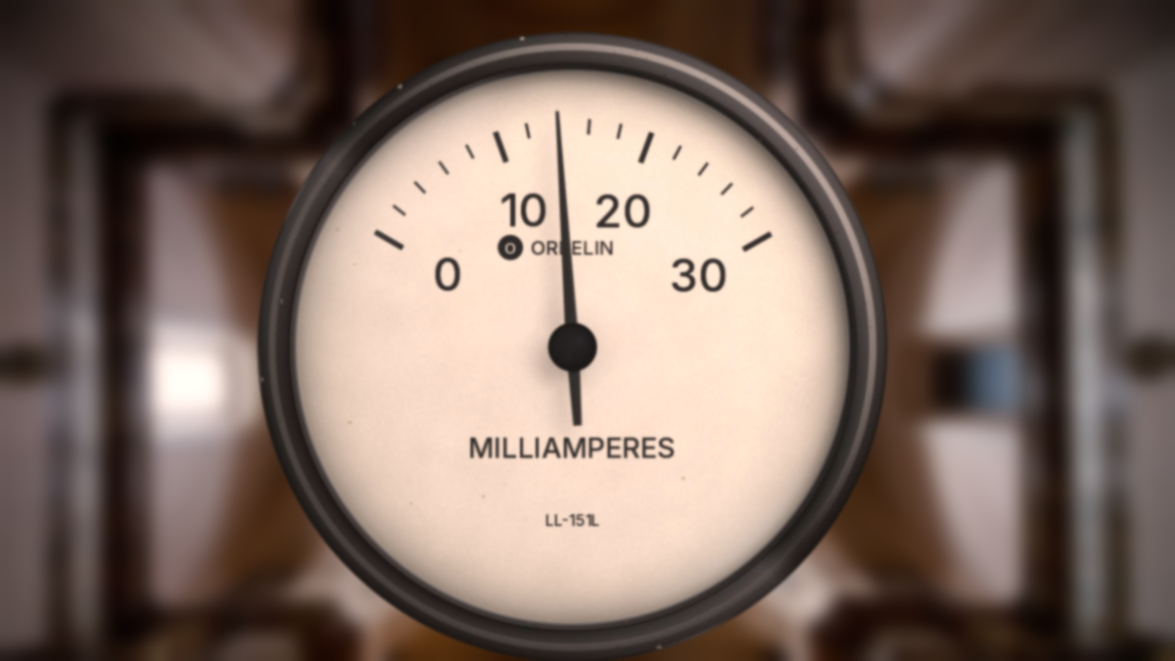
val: 14 (mA)
